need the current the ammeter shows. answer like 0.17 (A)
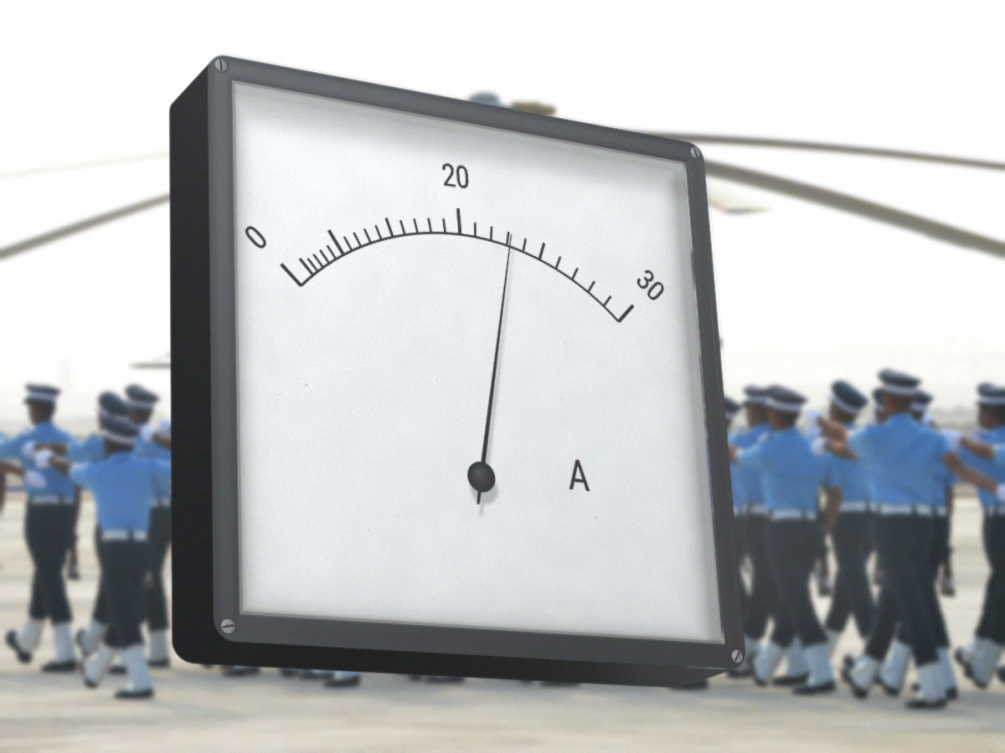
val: 23 (A)
